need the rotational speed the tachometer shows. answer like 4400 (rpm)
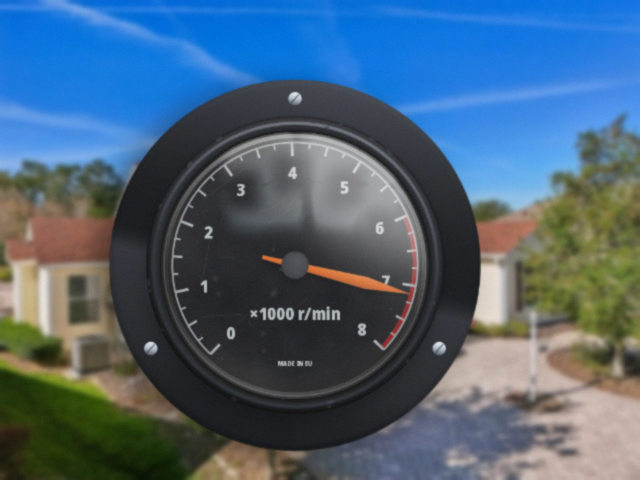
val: 7125 (rpm)
